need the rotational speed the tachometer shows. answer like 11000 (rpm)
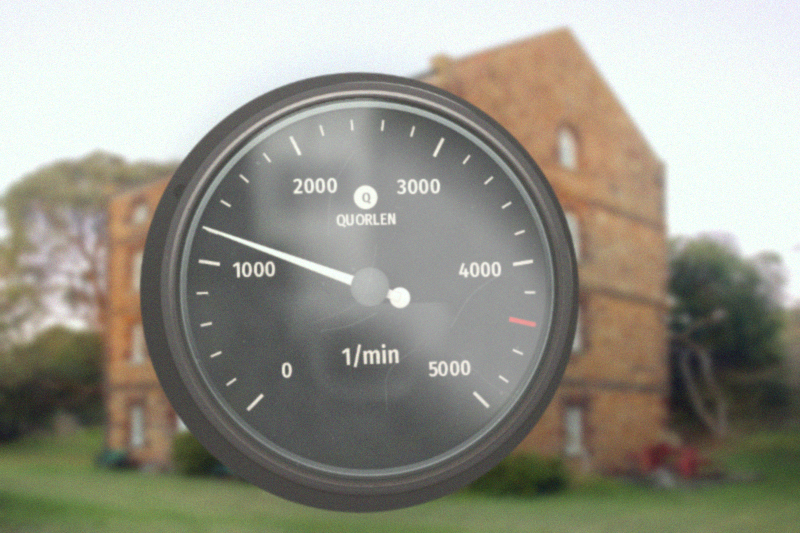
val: 1200 (rpm)
